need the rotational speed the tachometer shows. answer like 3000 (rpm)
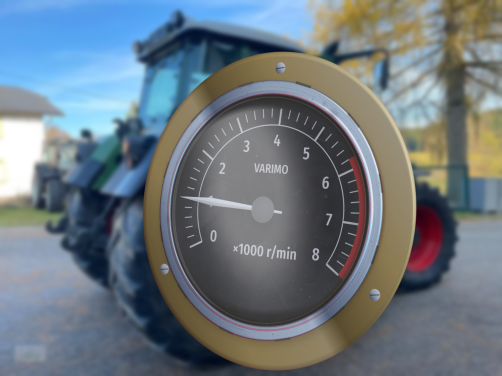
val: 1000 (rpm)
